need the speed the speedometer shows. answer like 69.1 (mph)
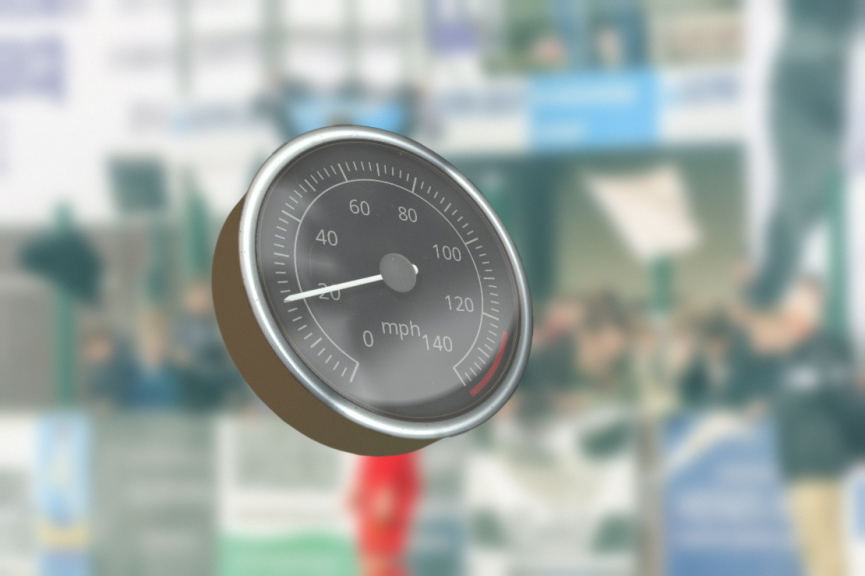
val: 20 (mph)
